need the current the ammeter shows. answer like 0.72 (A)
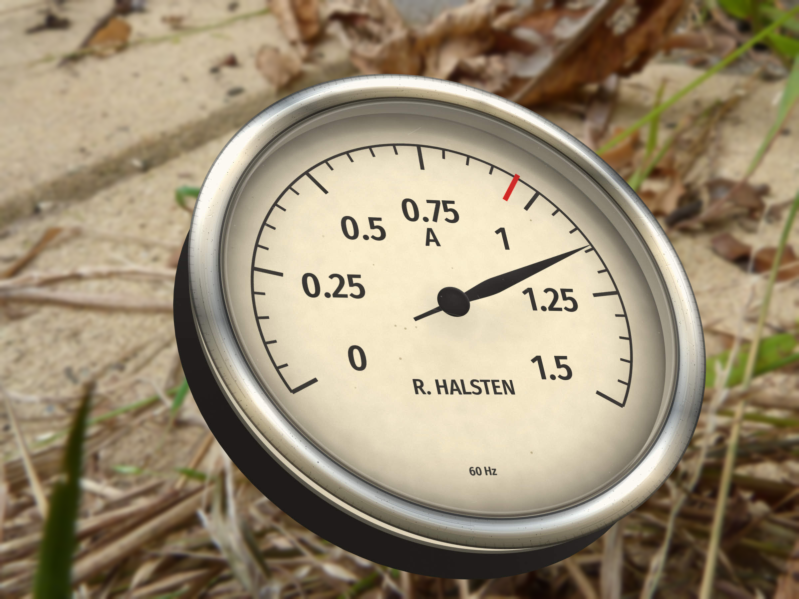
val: 1.15 (A)
